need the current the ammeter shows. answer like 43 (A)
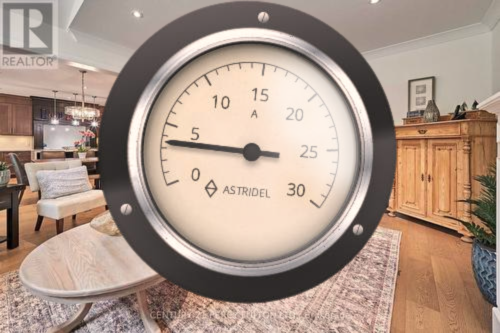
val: 3.5 (A)
